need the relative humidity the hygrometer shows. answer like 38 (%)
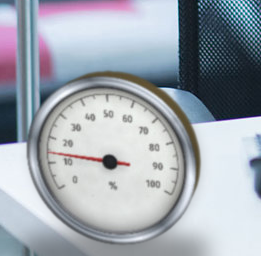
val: 15 (%)
